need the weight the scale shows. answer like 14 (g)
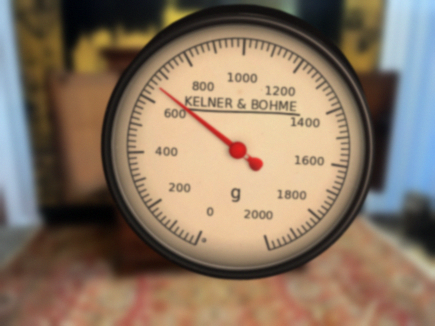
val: 660 (g)
